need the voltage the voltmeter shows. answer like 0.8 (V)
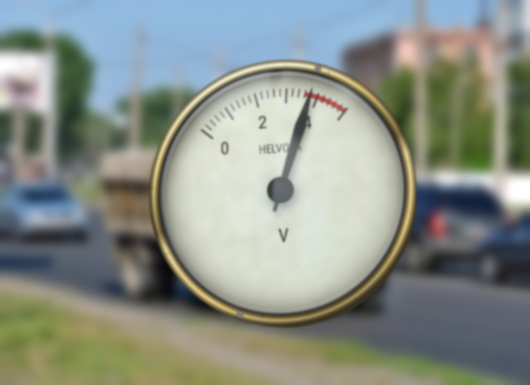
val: 3.8 (V)
